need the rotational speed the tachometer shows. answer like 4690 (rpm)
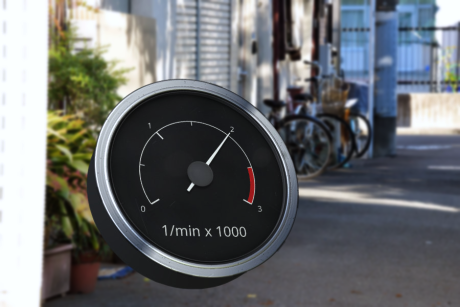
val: 2000 (rpm)
